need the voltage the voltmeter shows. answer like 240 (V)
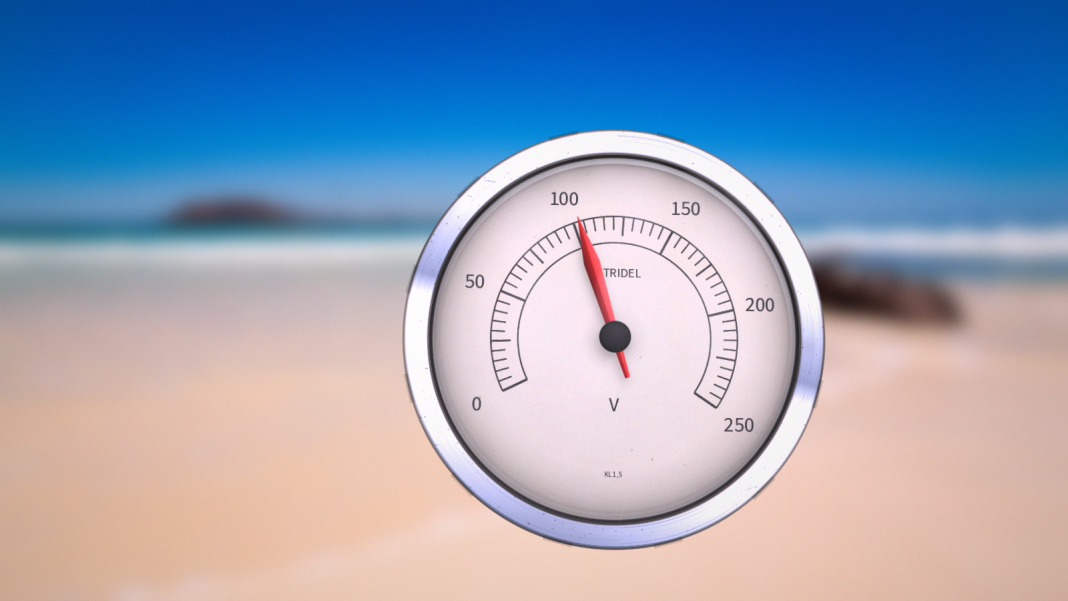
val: 102.5 (V)
